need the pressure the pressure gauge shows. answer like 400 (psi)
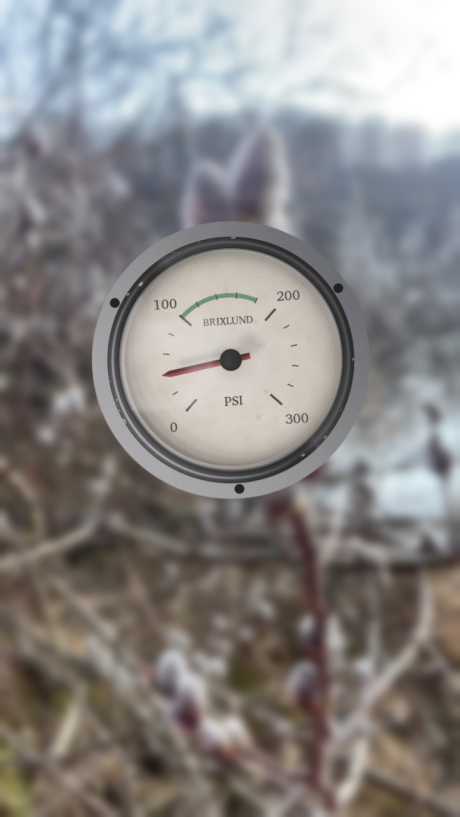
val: 40 (psi)
